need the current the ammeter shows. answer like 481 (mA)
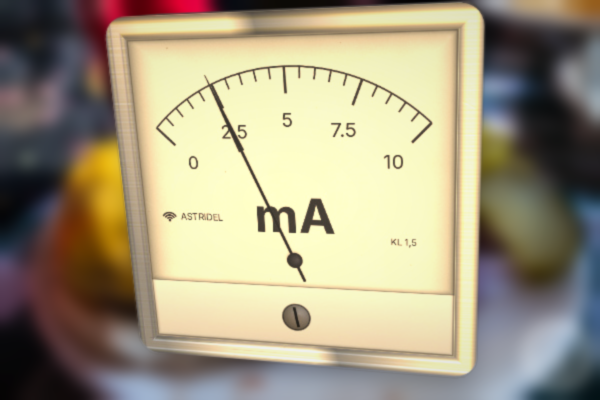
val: 2.5 (mA)
